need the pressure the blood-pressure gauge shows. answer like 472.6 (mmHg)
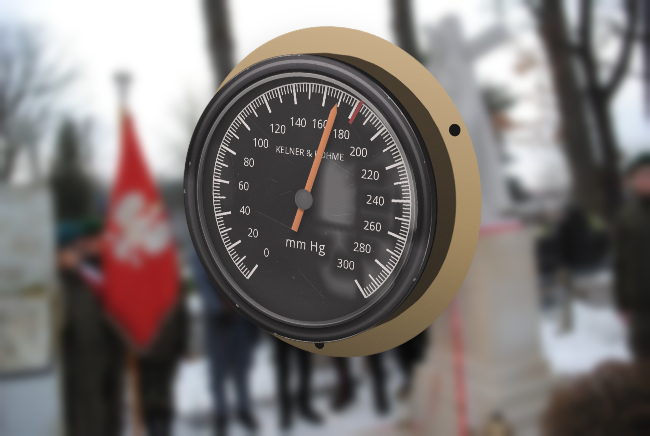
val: 170 (mmHg)
